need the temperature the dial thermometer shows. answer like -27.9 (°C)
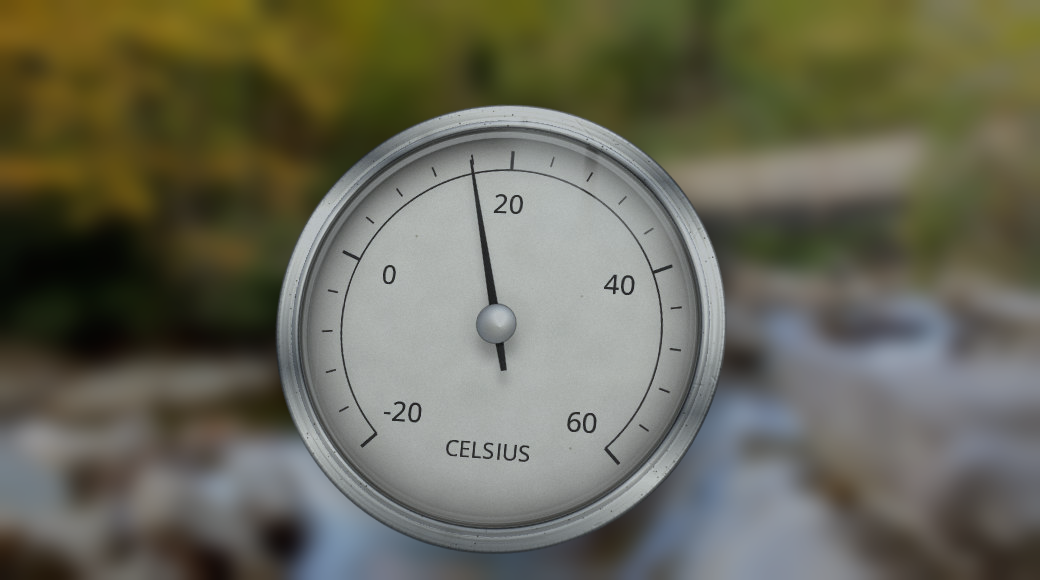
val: 16 (°C)
